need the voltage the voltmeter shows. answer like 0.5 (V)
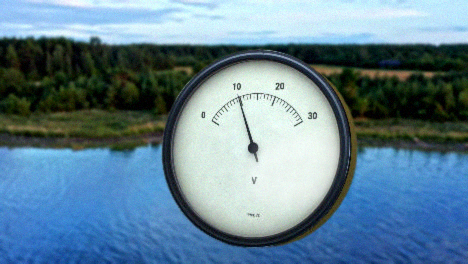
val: 10 (V)
